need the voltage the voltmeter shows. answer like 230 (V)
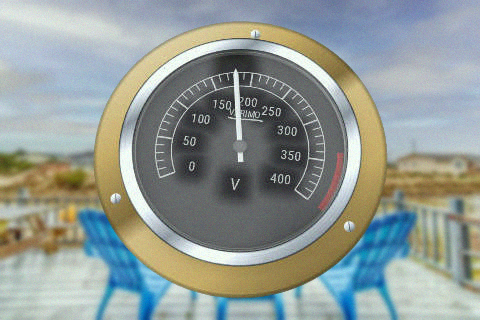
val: 180 (V)
